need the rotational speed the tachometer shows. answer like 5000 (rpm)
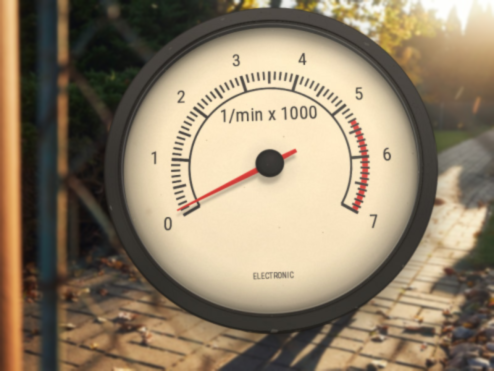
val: 100 (rpm)
